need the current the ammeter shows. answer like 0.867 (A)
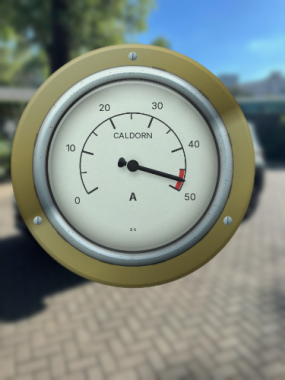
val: 47.5 (A)
